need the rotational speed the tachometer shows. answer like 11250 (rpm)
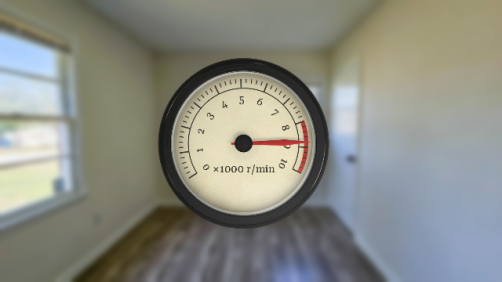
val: 8800 (rpm)
